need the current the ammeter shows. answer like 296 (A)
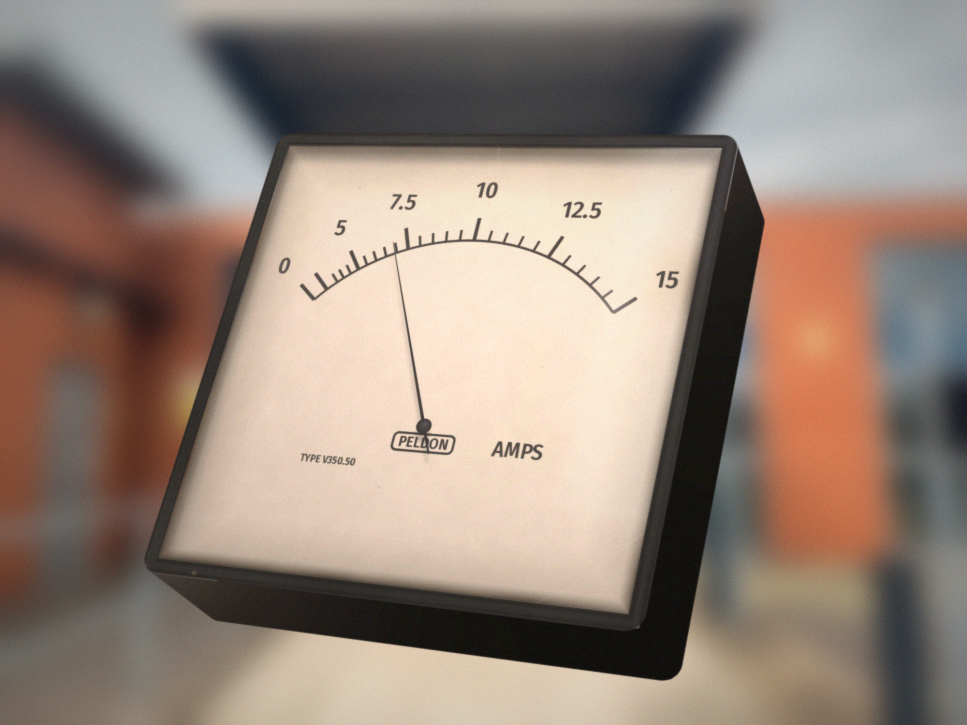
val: 7 (A)
